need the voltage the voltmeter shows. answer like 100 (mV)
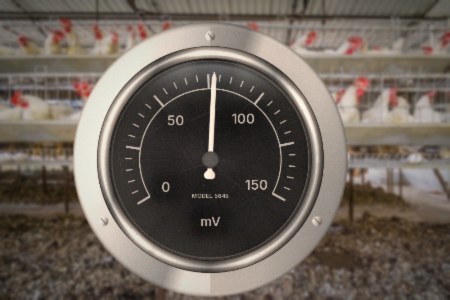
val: 77.5 (mV)
